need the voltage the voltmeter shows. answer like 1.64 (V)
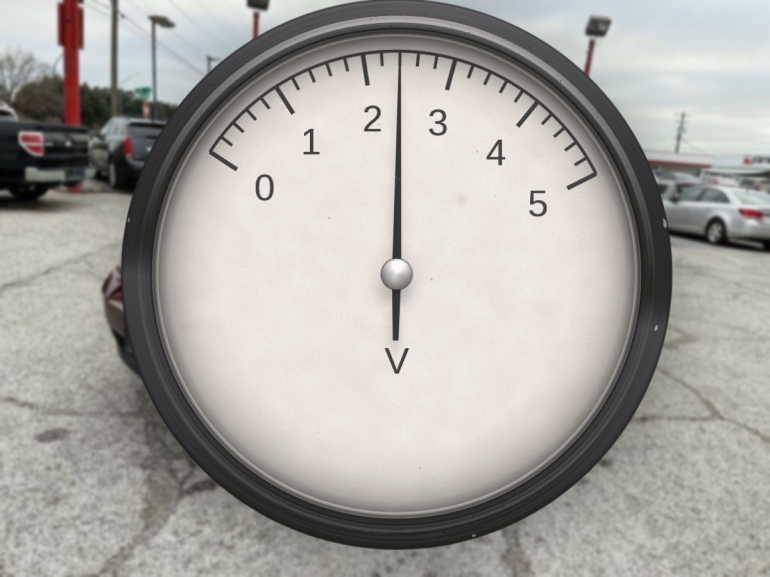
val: 2.4 (V)
